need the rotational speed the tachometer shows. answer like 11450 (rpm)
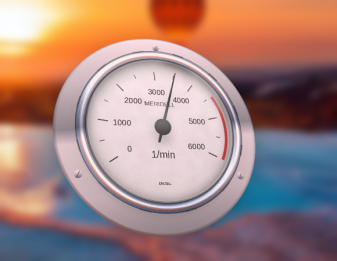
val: 3500 (rpm)
